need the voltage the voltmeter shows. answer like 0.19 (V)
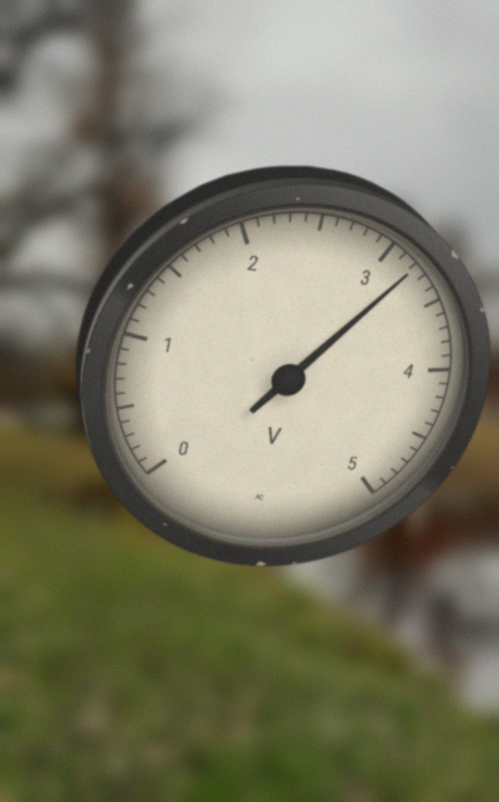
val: 3.2 (V)
